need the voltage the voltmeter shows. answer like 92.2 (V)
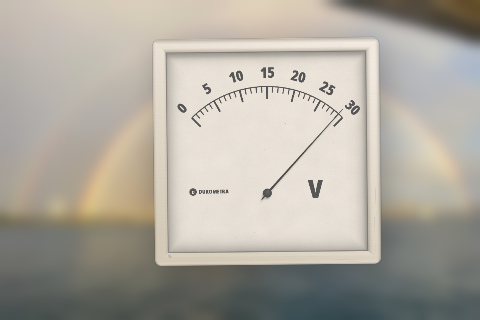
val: 29 (V)
